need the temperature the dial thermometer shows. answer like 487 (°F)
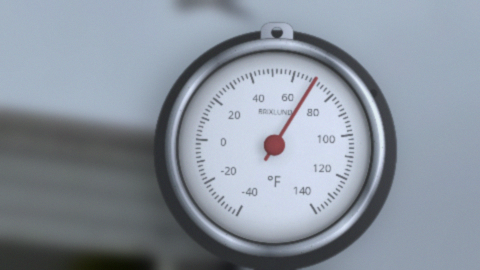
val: 70 (°F)
